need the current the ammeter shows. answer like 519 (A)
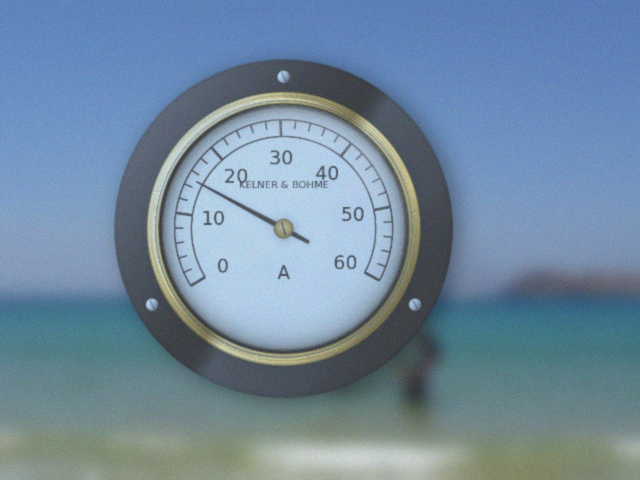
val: 15 (A)
